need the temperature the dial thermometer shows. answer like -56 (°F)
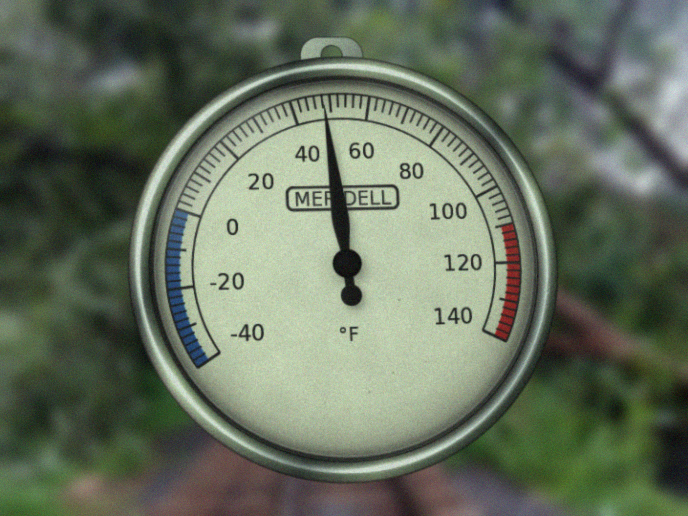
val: 48 (°F)
